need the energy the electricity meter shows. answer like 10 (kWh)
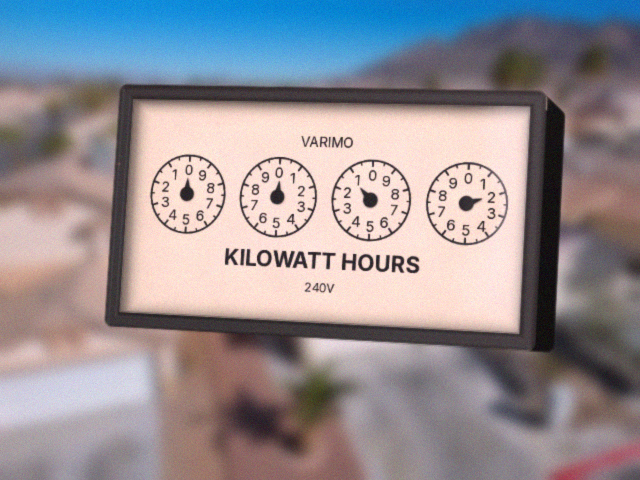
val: 12 (kWh)
